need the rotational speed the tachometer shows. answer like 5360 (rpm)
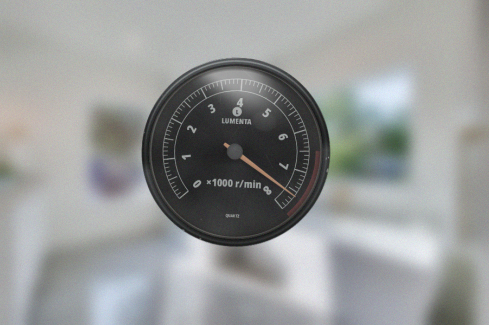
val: 7600 (rpm)
